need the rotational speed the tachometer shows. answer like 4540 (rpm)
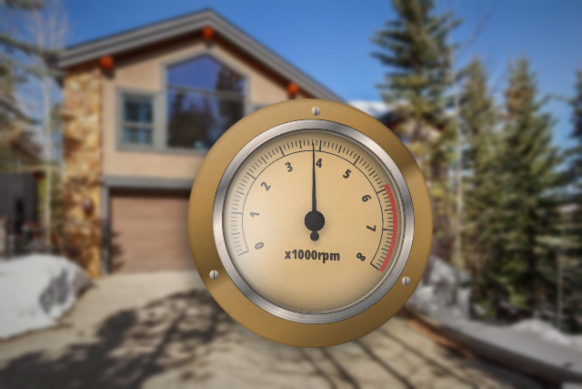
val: 3800 (rpm)
